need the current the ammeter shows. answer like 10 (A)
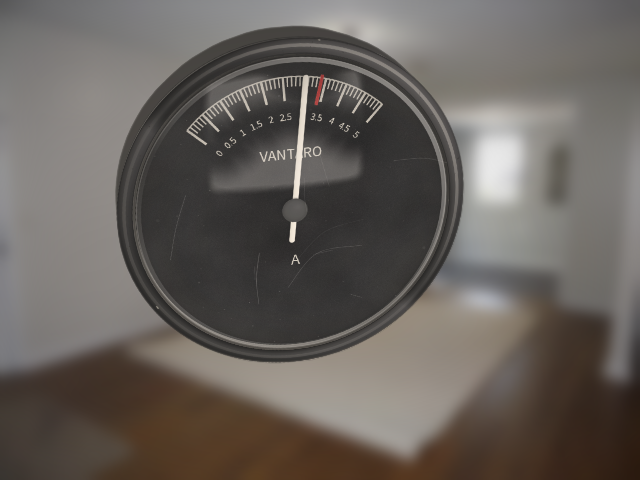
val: 3 (A)
